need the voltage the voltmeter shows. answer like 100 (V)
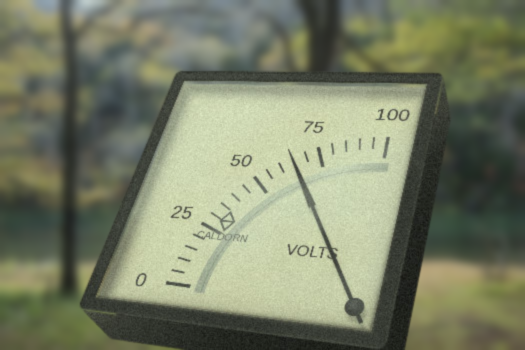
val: 65 (V)
